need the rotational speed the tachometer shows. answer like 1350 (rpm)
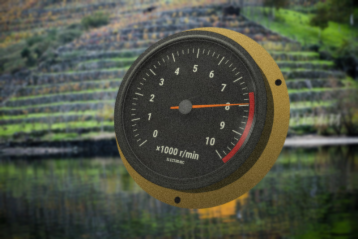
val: 8000 (rpm)
